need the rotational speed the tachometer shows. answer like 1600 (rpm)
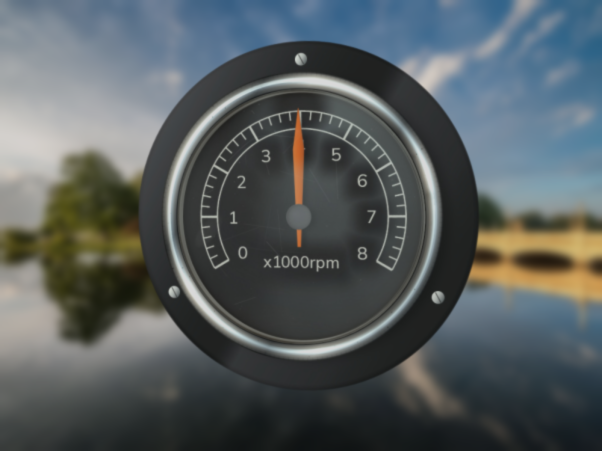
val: 4000 (rpm)
